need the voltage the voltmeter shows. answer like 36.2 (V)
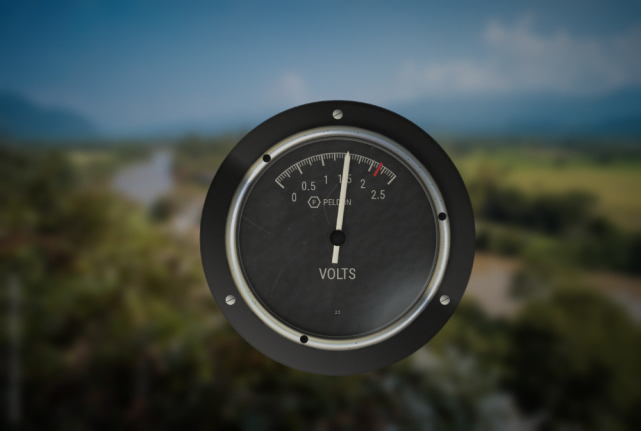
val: 1.5 (V)
